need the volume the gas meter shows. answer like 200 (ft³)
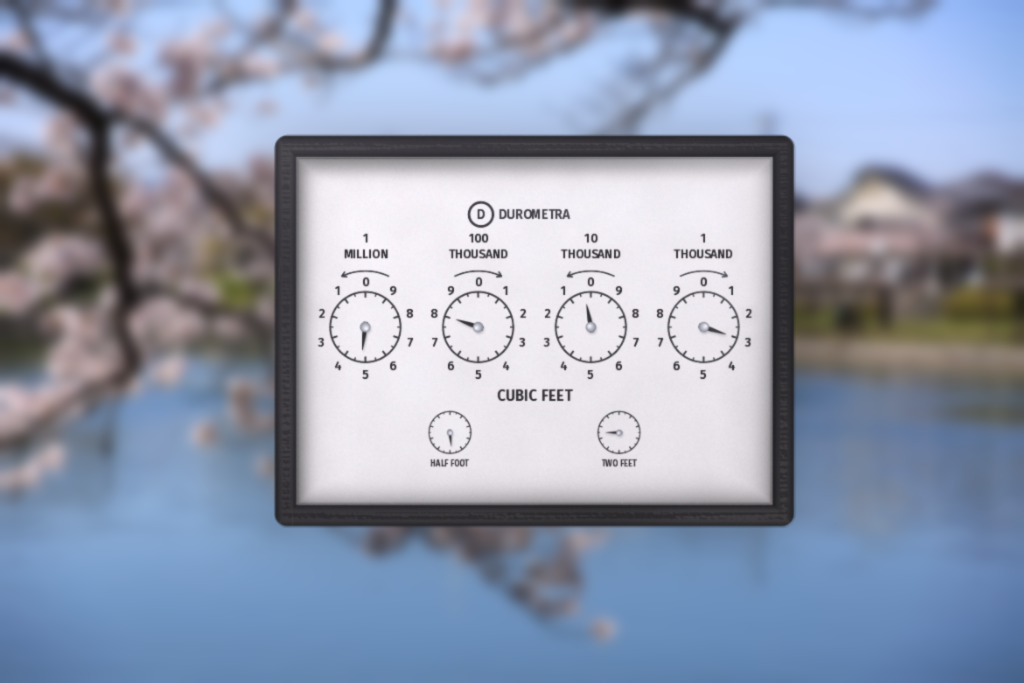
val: 480300 (ft³)
